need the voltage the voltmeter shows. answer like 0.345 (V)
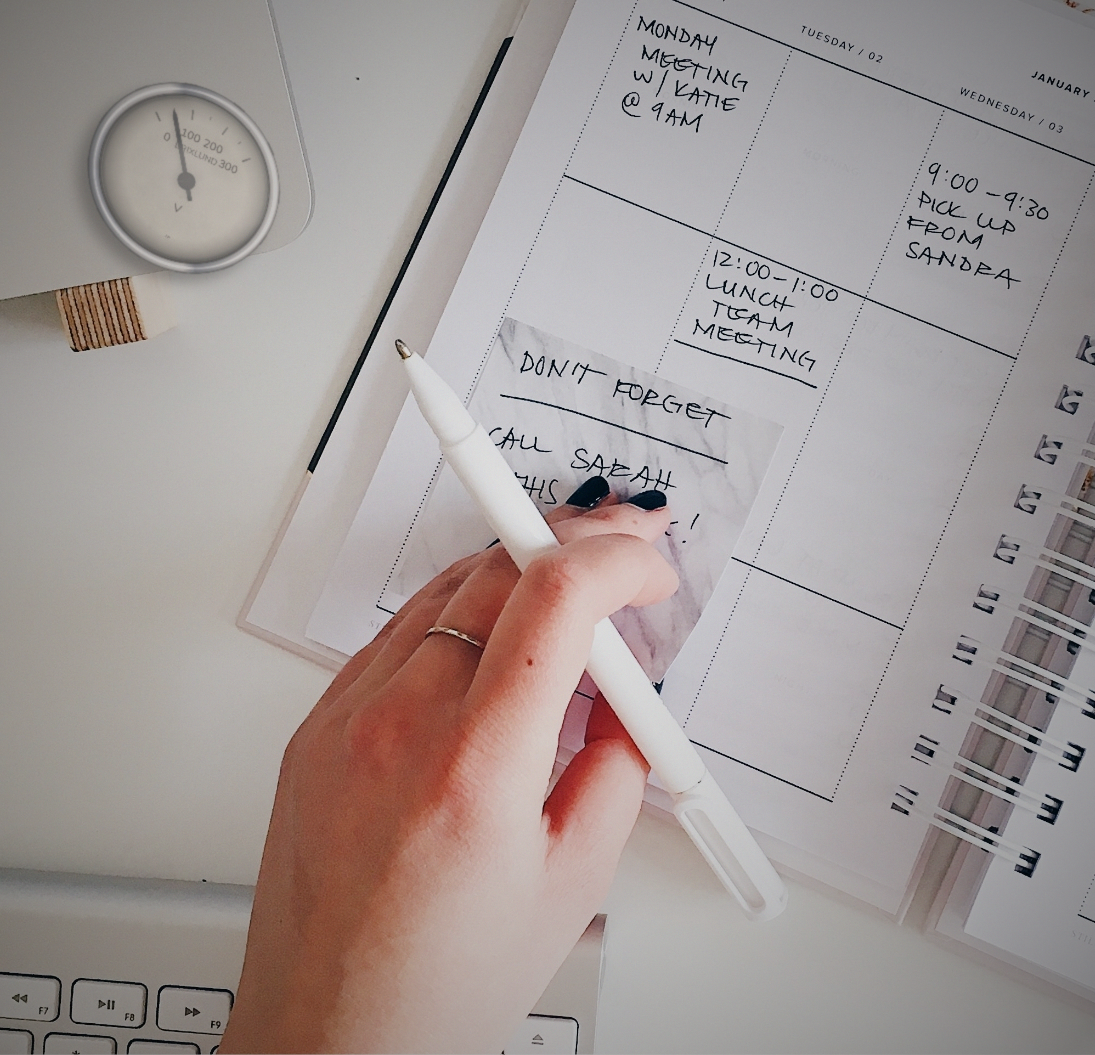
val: 50 (V)
